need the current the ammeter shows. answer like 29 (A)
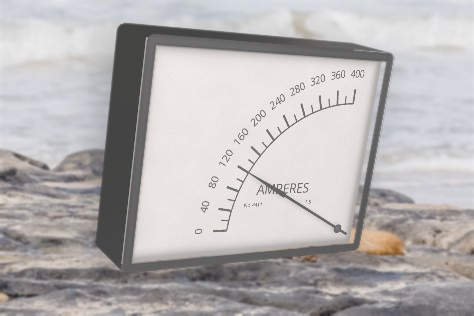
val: 120 (A)
